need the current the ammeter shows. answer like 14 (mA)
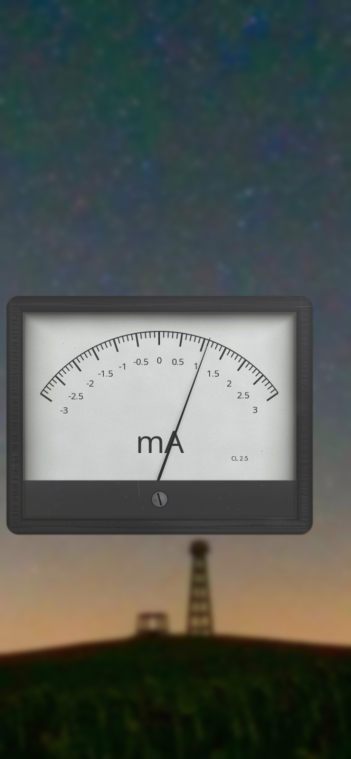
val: 1.1 (mA)
